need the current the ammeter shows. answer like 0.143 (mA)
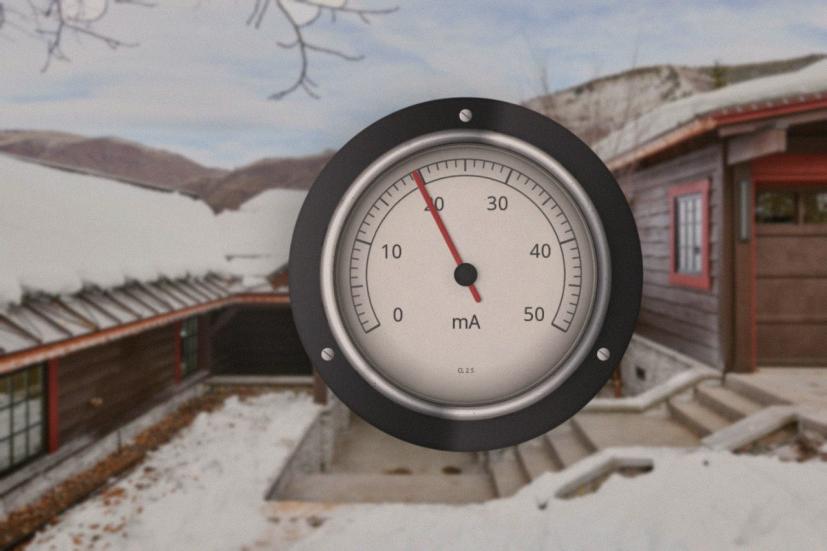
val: 19.5 (mA)
